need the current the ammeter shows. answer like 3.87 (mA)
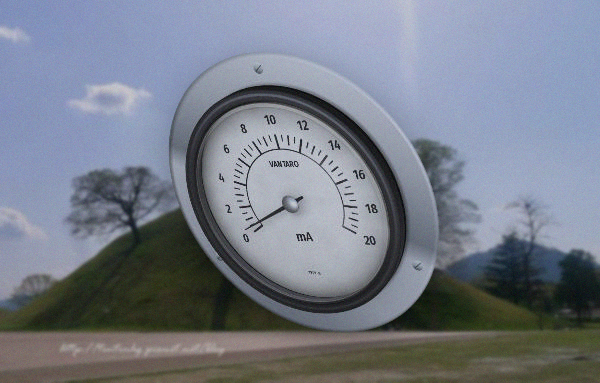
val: 0.5 (mA)
